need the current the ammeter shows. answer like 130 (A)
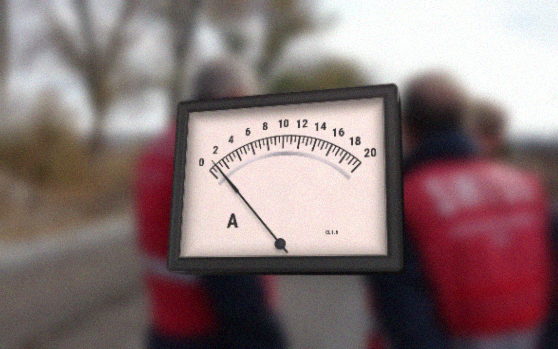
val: 1 (A)
